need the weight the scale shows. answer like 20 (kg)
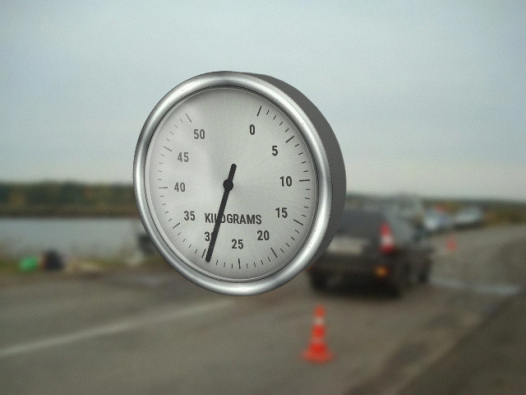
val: 29 (kg)
